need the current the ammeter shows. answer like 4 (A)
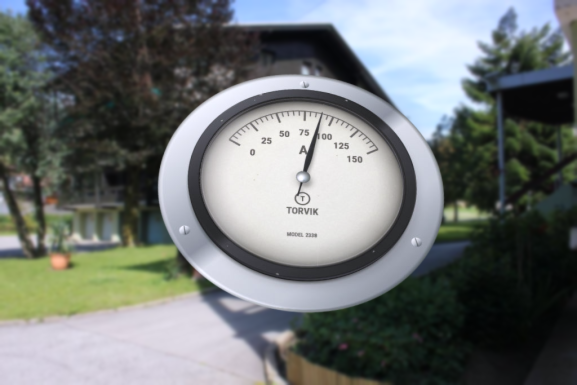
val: 90 (A)
